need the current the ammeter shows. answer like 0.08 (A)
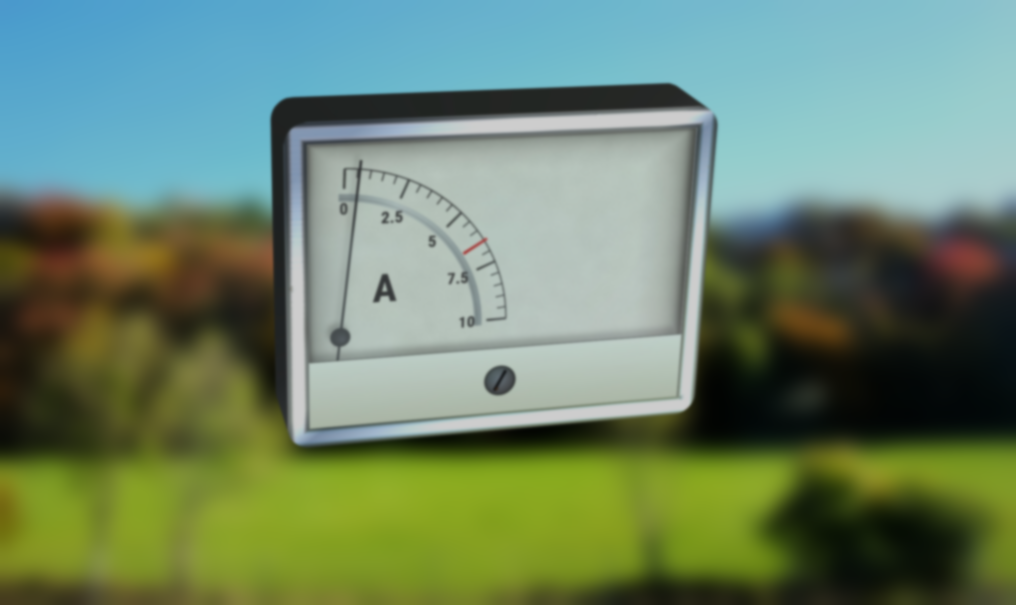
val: 0.5 (A)
